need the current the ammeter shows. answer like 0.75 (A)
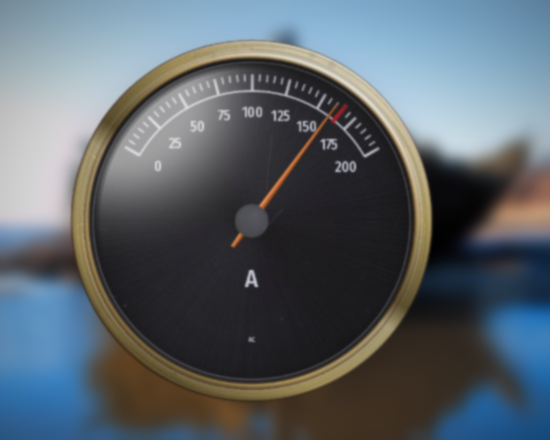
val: 160 (A)
